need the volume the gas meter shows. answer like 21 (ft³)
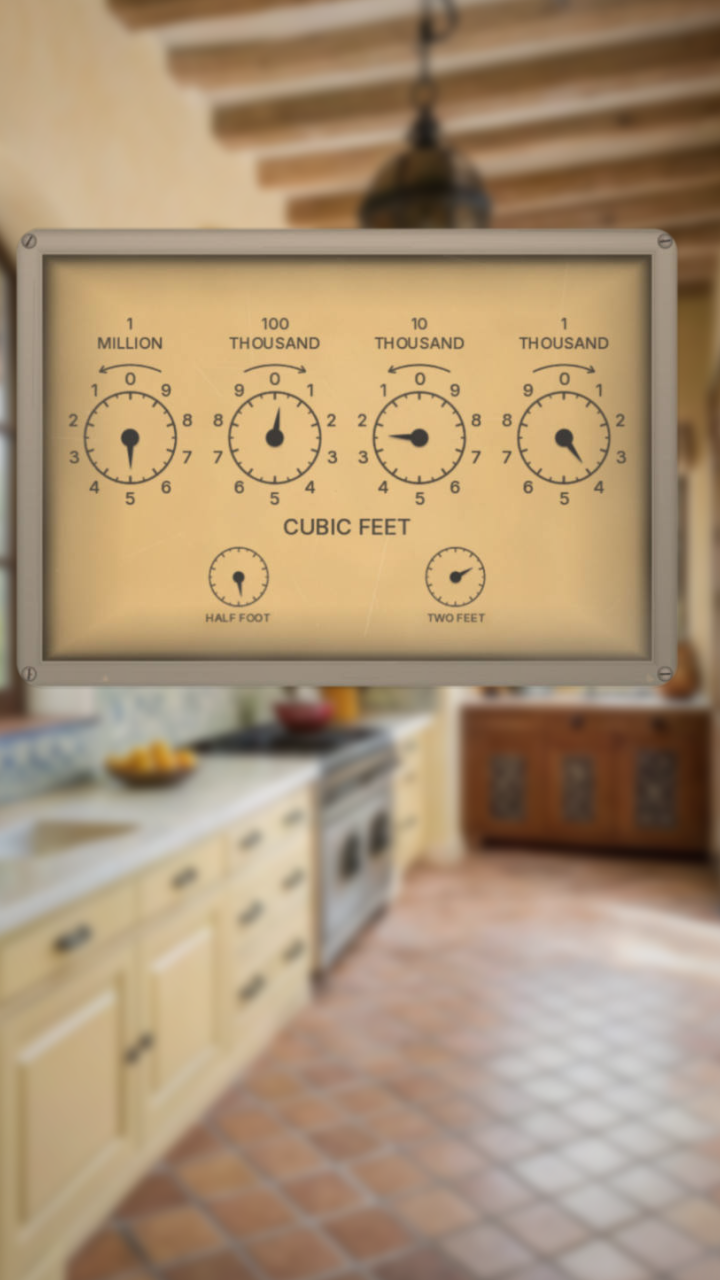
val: 502400 (ft³)
